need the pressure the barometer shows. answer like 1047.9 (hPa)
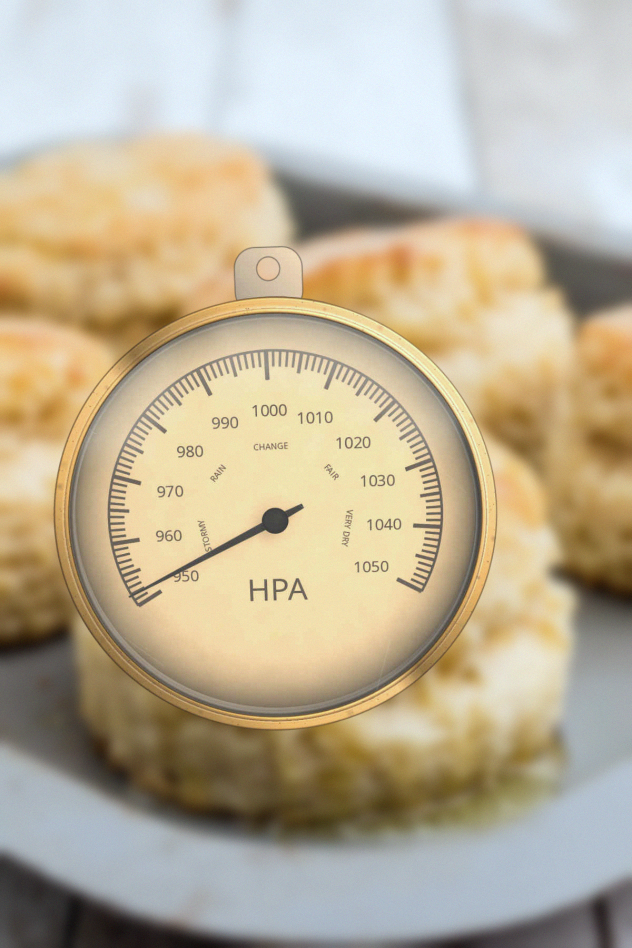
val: 952 (hPa)
